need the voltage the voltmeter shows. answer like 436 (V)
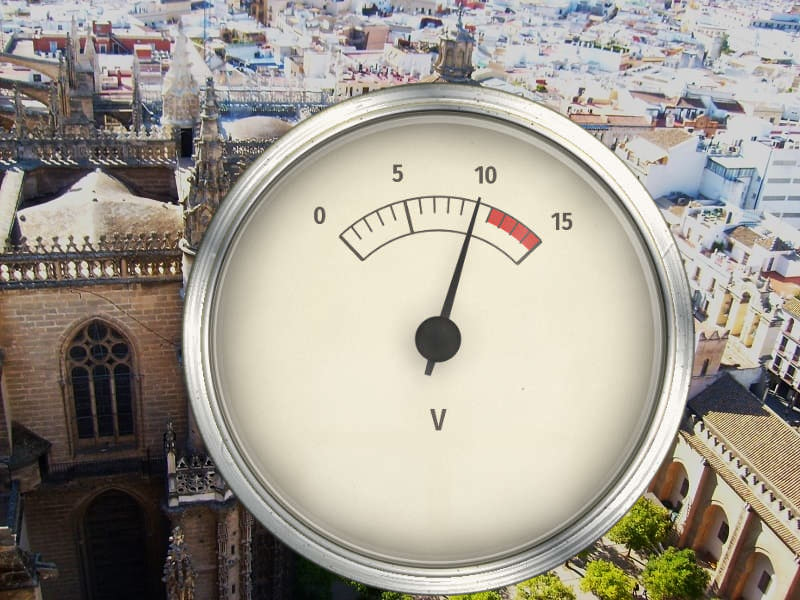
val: 10 (V)
